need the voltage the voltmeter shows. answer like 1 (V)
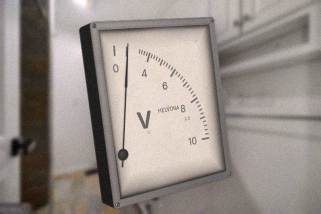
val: 2 (V)
